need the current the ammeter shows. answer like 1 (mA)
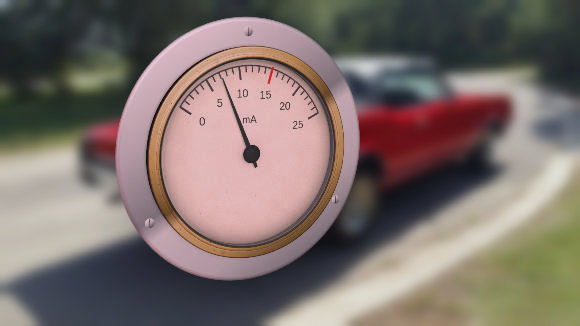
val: 7 (mA)
